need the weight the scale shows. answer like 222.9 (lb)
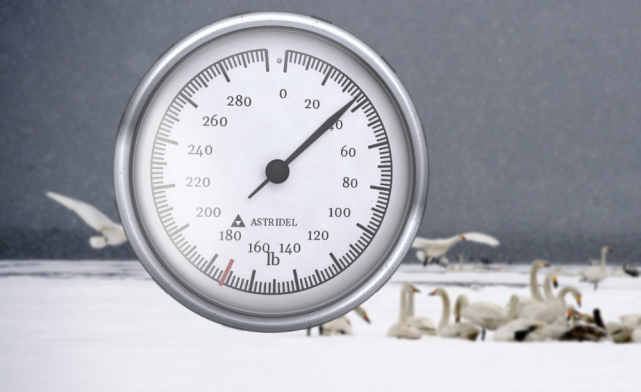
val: 36 (lb)
